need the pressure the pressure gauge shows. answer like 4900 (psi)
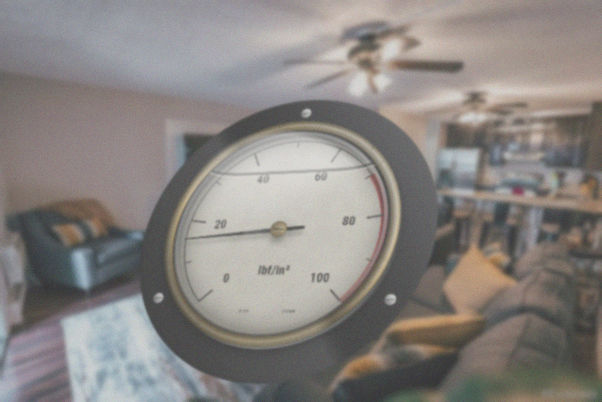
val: 15 (psi)
